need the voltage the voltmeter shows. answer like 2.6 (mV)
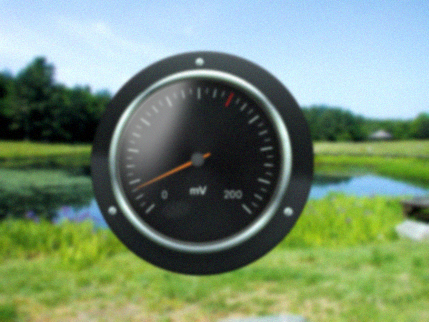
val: 15 (mV)
